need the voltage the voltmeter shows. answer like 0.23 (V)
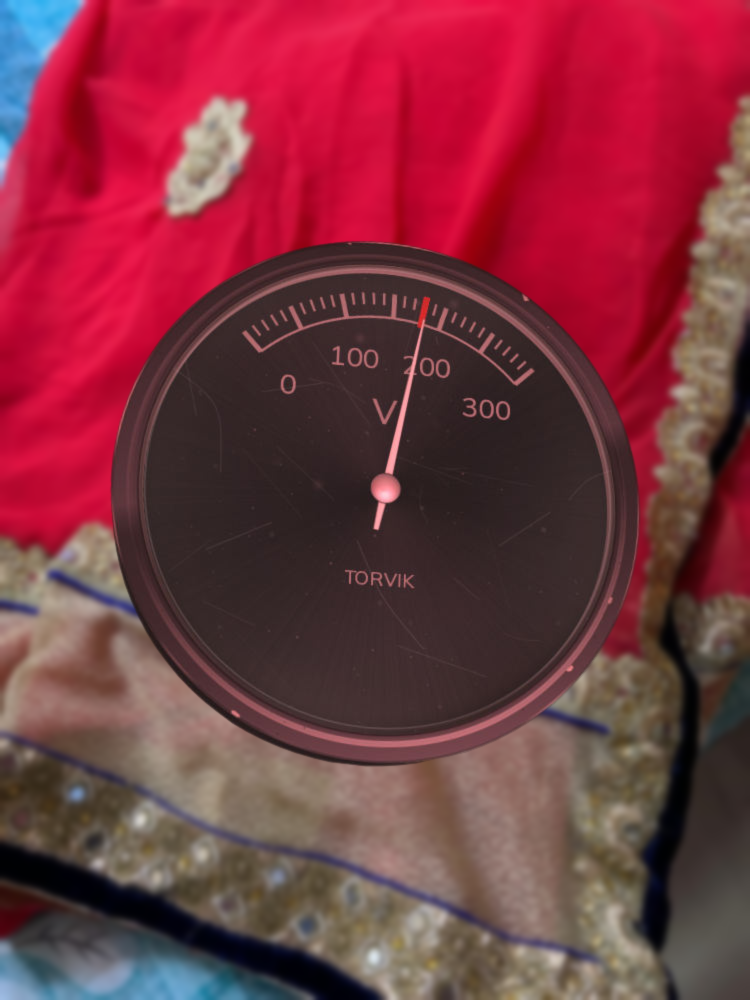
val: 180 (V)
